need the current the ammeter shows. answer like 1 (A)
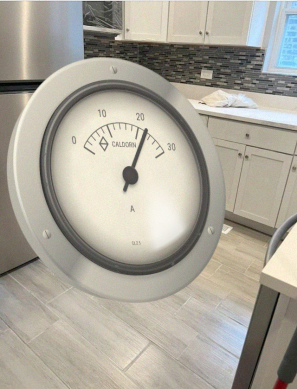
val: 22 (A)
